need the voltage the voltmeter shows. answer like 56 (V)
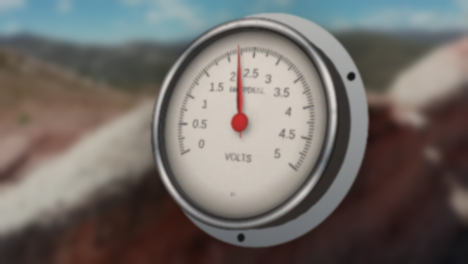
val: 2.25 (V)
